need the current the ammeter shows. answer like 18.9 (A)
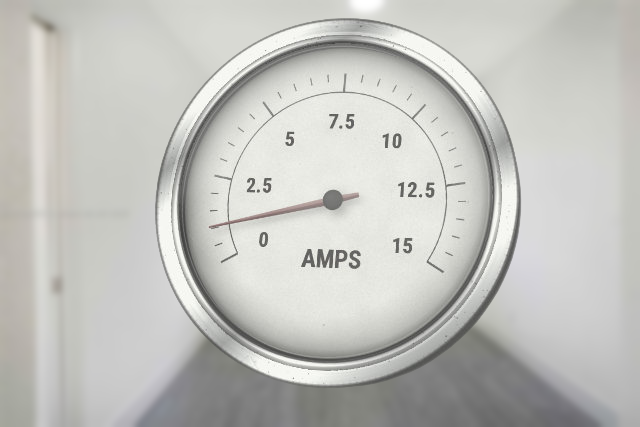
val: 1 (A)
